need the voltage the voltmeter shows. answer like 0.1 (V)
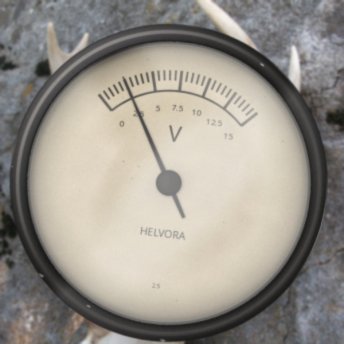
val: 2.5 (V)
